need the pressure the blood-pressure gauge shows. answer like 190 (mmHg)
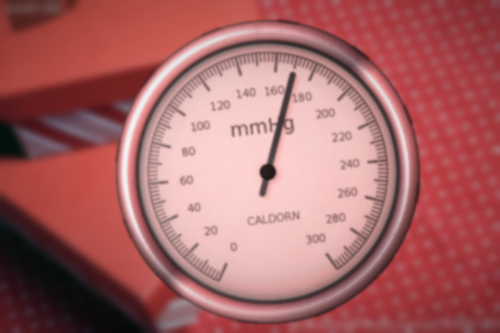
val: 170 (mmHg)
